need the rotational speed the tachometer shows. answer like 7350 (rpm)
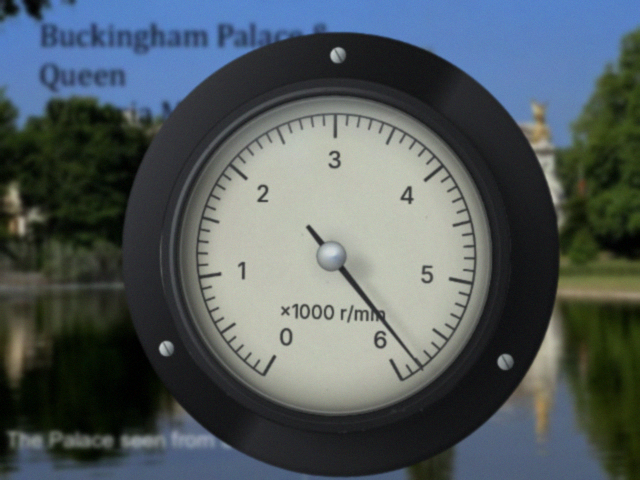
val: 5800 (rpm)
